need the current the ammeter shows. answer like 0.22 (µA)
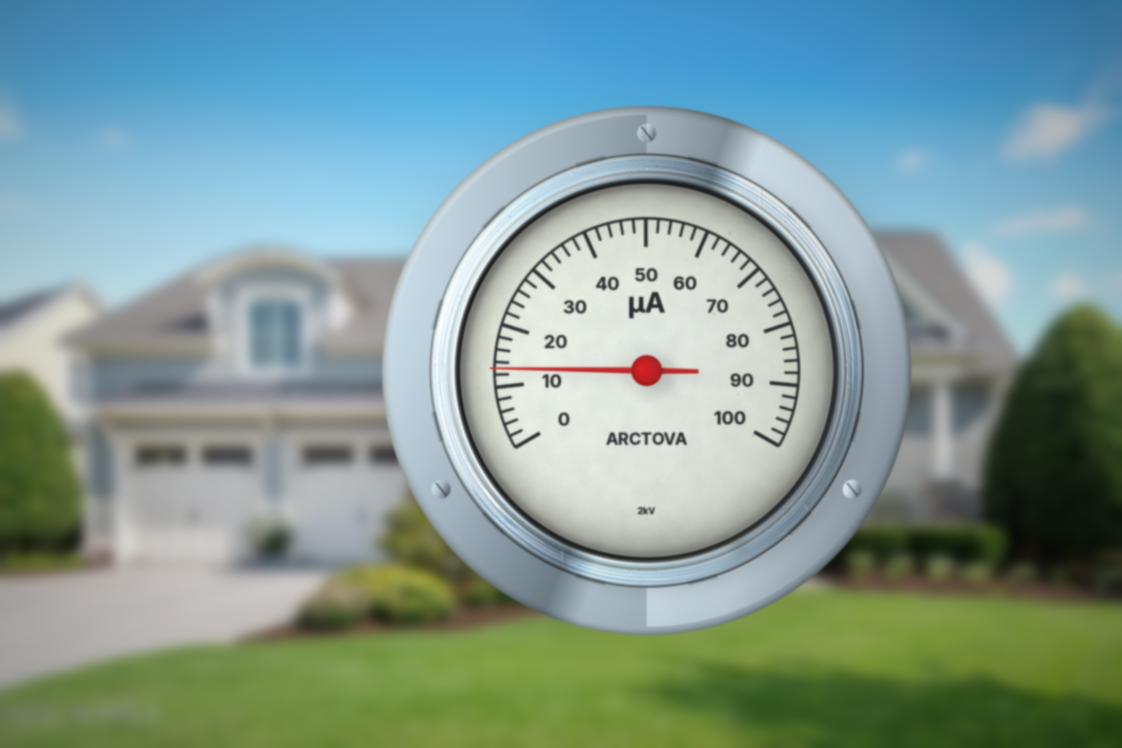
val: 13 (µA)
